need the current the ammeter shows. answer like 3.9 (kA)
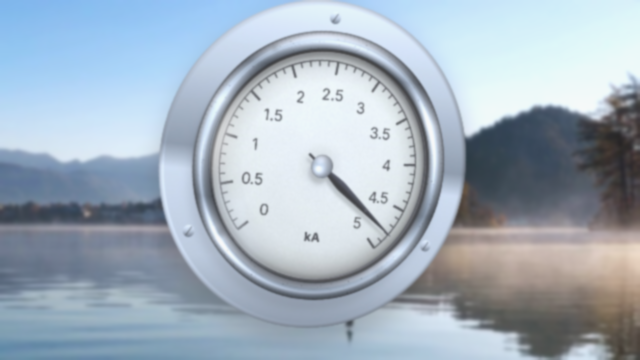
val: 4.8 (kA)
